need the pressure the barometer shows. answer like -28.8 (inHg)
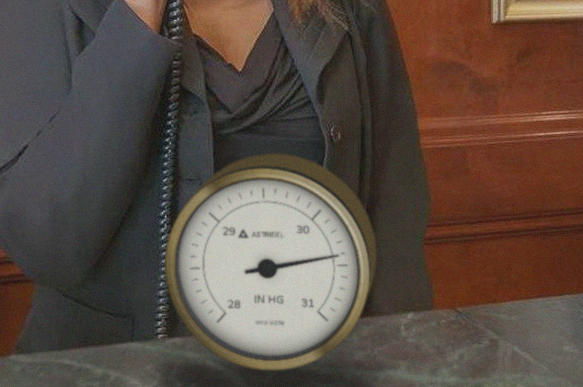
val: 30.4 (inHg)
